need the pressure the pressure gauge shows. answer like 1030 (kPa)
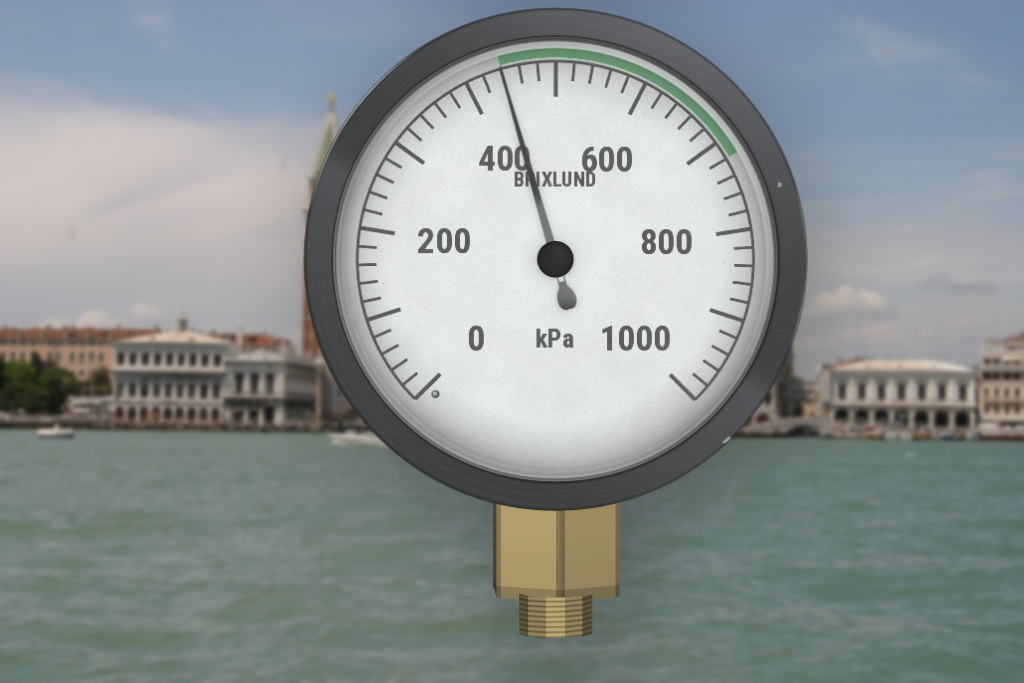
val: 440 (kPa)
